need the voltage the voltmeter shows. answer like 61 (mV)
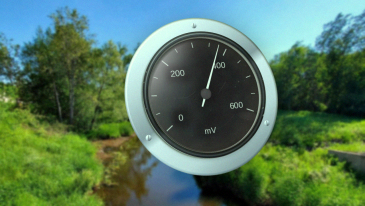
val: 375 (mV)
